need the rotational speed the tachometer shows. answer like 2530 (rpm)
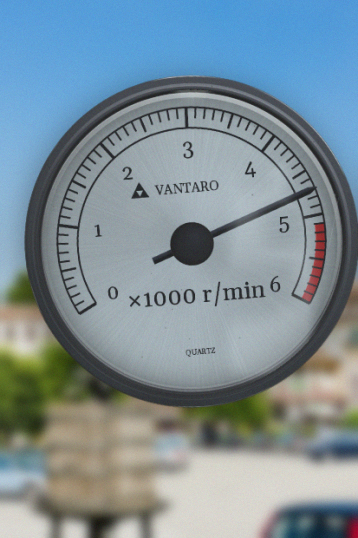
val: 4700 (rpm)
